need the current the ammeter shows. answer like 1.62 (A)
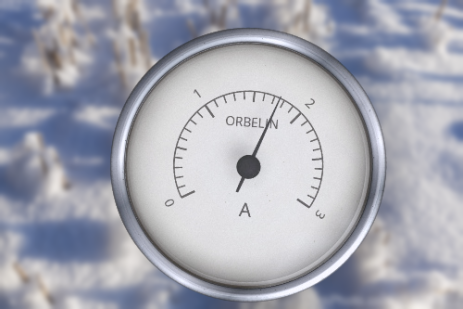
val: 1.75 (A)
